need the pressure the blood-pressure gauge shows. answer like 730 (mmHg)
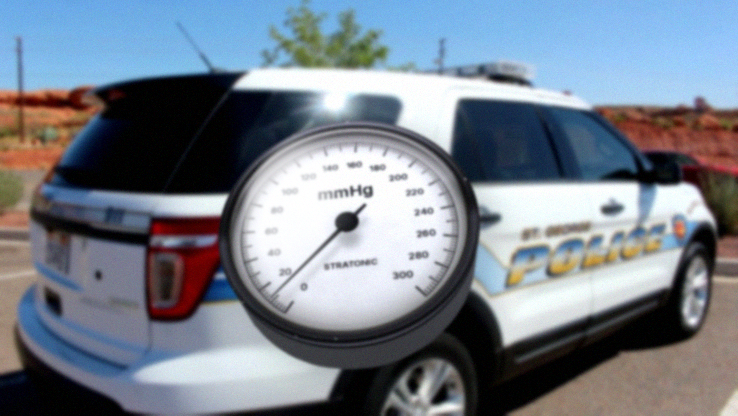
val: 10 (mmHg)
